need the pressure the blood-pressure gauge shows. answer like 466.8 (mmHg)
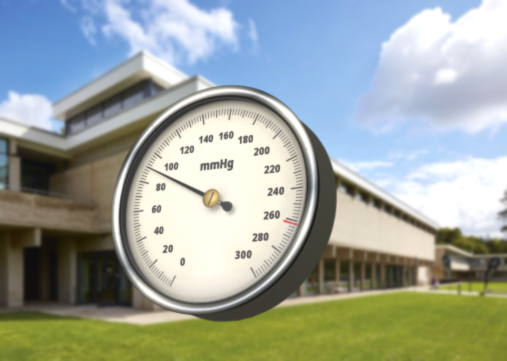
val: 90 (mmHg)
